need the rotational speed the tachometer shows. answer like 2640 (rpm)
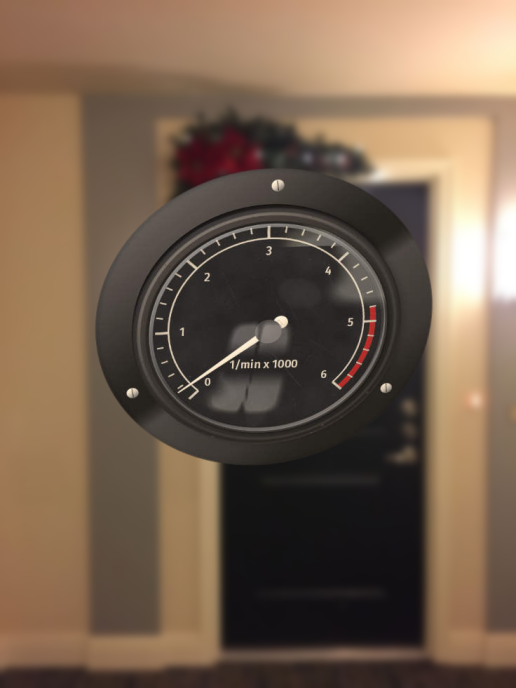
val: 200 (rpm)
